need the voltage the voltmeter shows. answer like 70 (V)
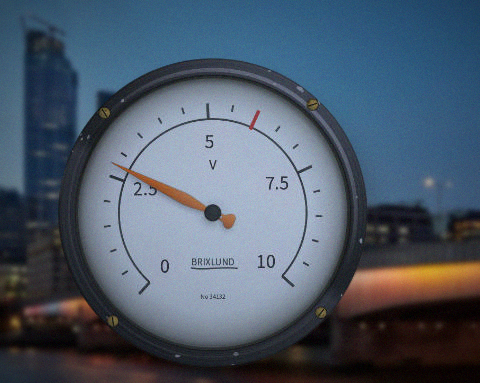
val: 2.75 (V)
